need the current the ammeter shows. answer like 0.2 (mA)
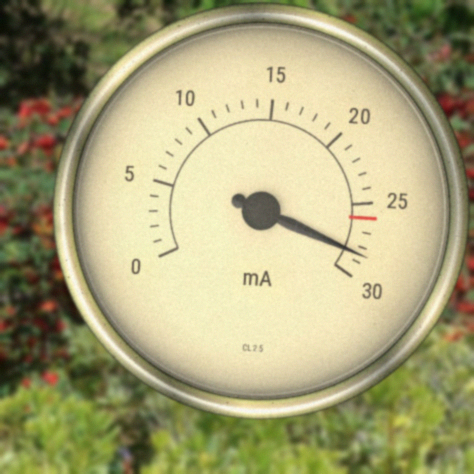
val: 28.5 (mA)
